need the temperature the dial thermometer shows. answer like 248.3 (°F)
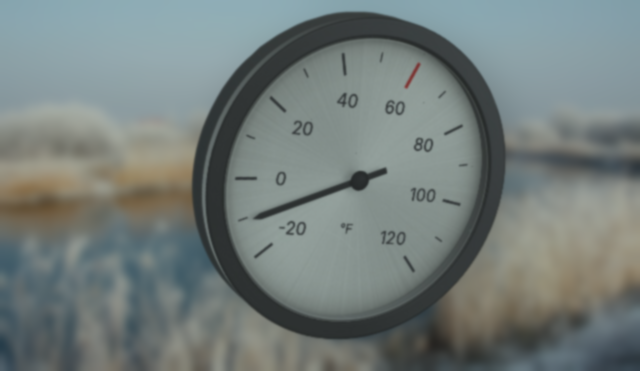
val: -10 (°F)
